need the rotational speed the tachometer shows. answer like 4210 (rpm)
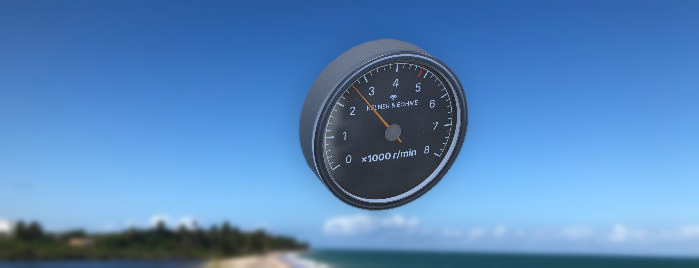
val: 2600 (rpm)
